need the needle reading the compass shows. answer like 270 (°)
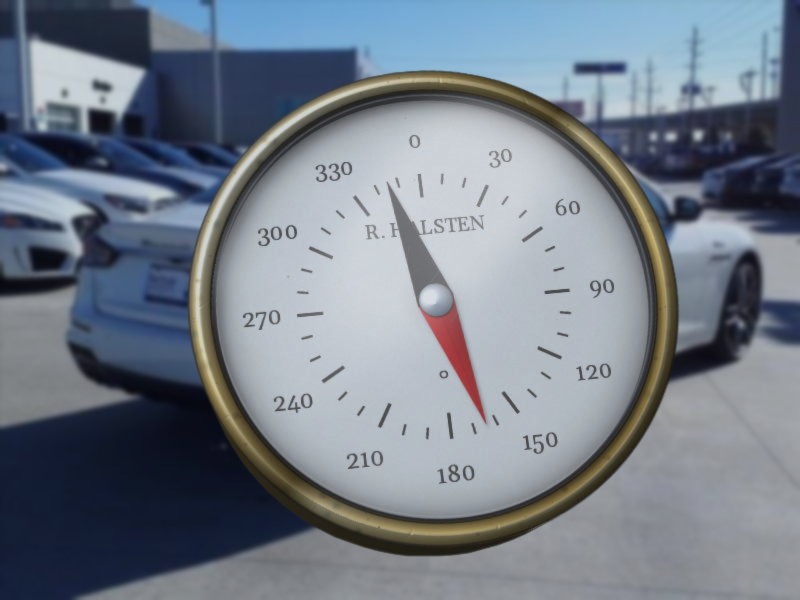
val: 165 (°)
